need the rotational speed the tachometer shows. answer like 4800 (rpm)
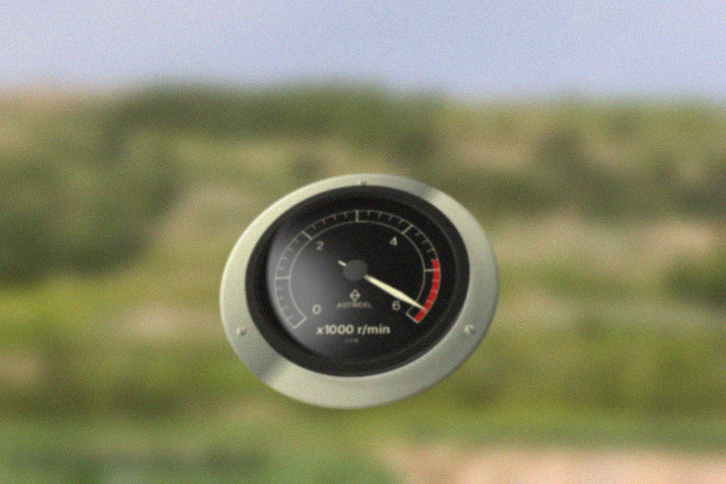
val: 5800 (rpm)
